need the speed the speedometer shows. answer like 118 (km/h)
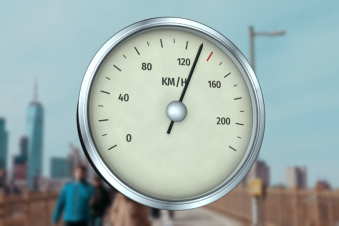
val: 130 (km/h)
